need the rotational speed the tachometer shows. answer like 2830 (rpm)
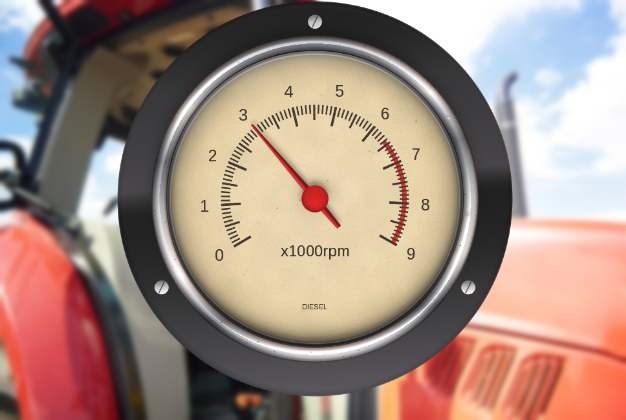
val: 3000 (rpm)
